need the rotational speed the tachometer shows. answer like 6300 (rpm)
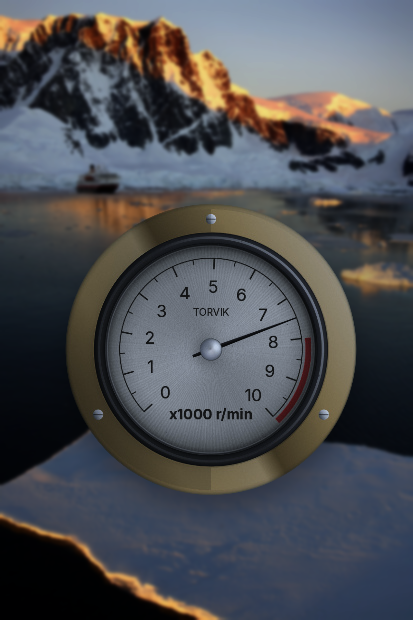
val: 7500 (rpm)
